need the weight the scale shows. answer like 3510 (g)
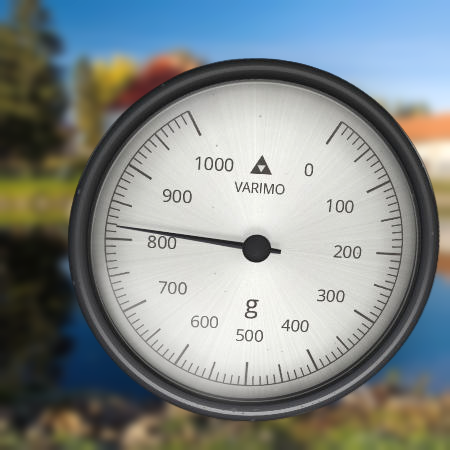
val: 820 (g)
